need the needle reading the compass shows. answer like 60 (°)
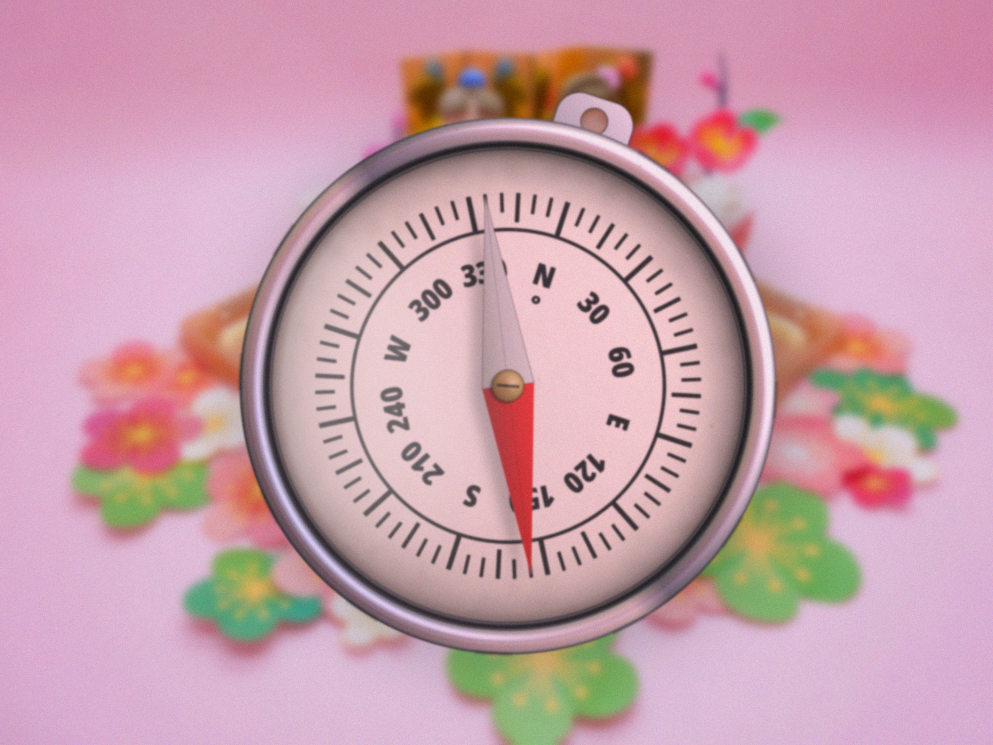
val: 155 (°)
